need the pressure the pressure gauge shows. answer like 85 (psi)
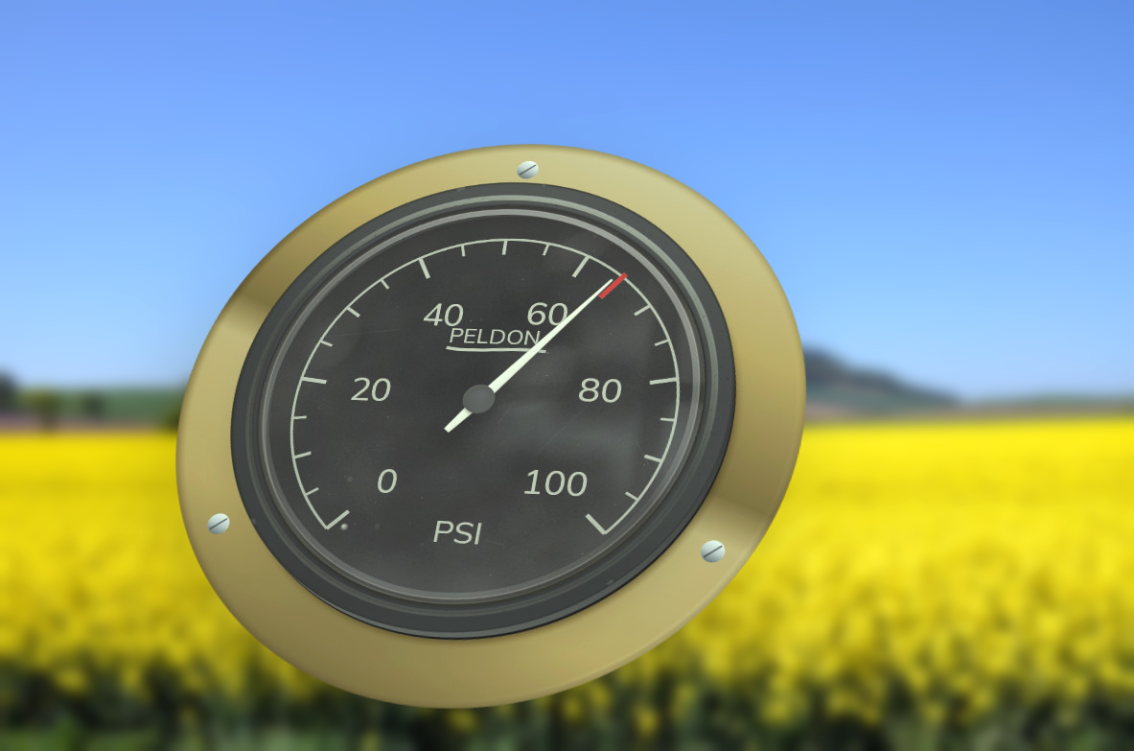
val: 65 (psi)
